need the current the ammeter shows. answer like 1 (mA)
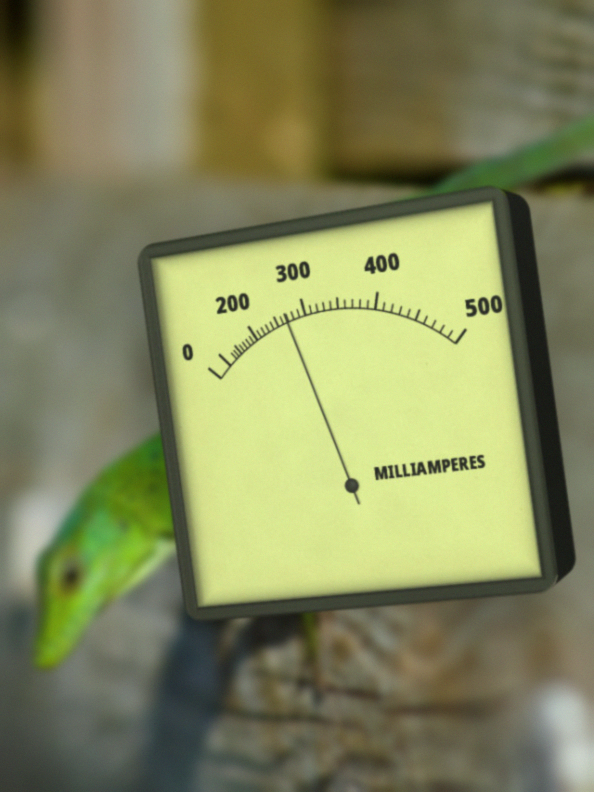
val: 270 (mA)
